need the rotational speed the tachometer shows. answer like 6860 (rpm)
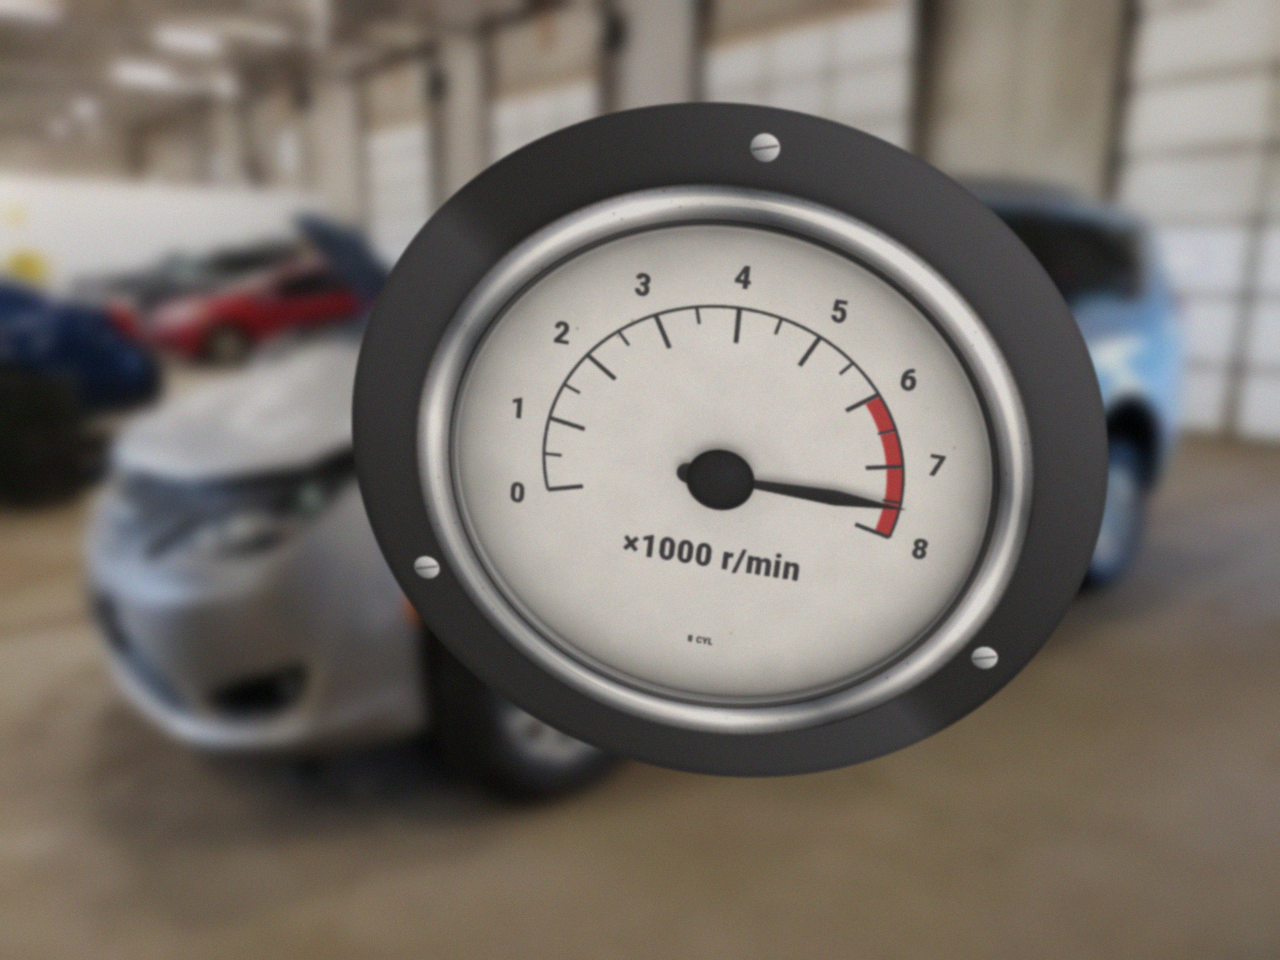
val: 7500 (rpm)
